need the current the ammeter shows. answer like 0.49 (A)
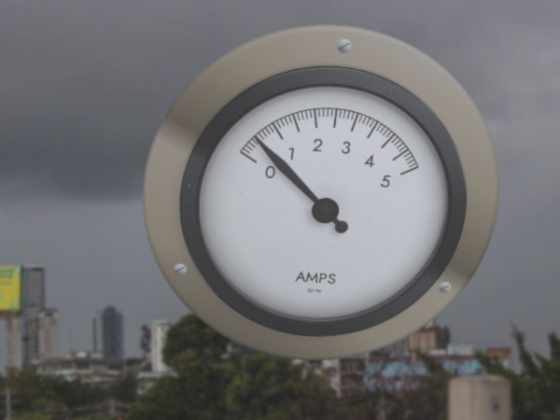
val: 0.5 (A)
